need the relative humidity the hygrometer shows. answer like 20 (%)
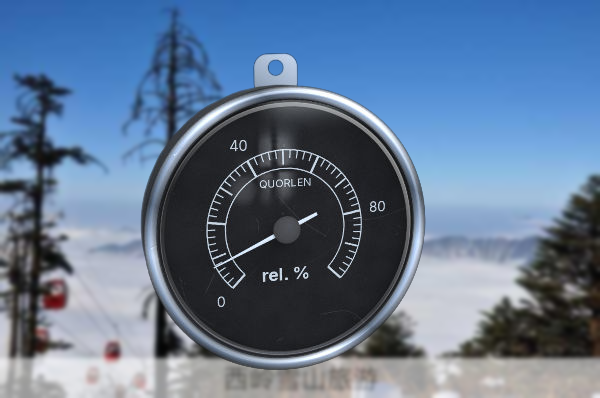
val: 8 (%)
